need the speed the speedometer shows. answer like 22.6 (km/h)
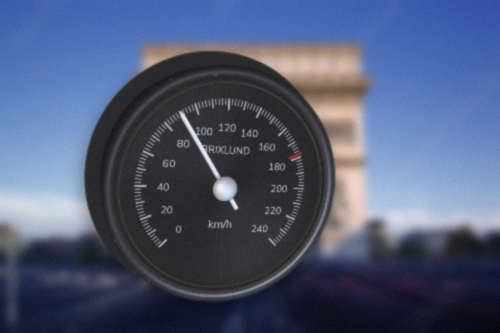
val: 90 (km/h)
